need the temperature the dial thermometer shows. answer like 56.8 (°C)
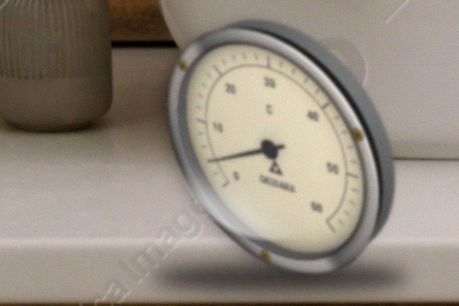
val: 4 (°C)
